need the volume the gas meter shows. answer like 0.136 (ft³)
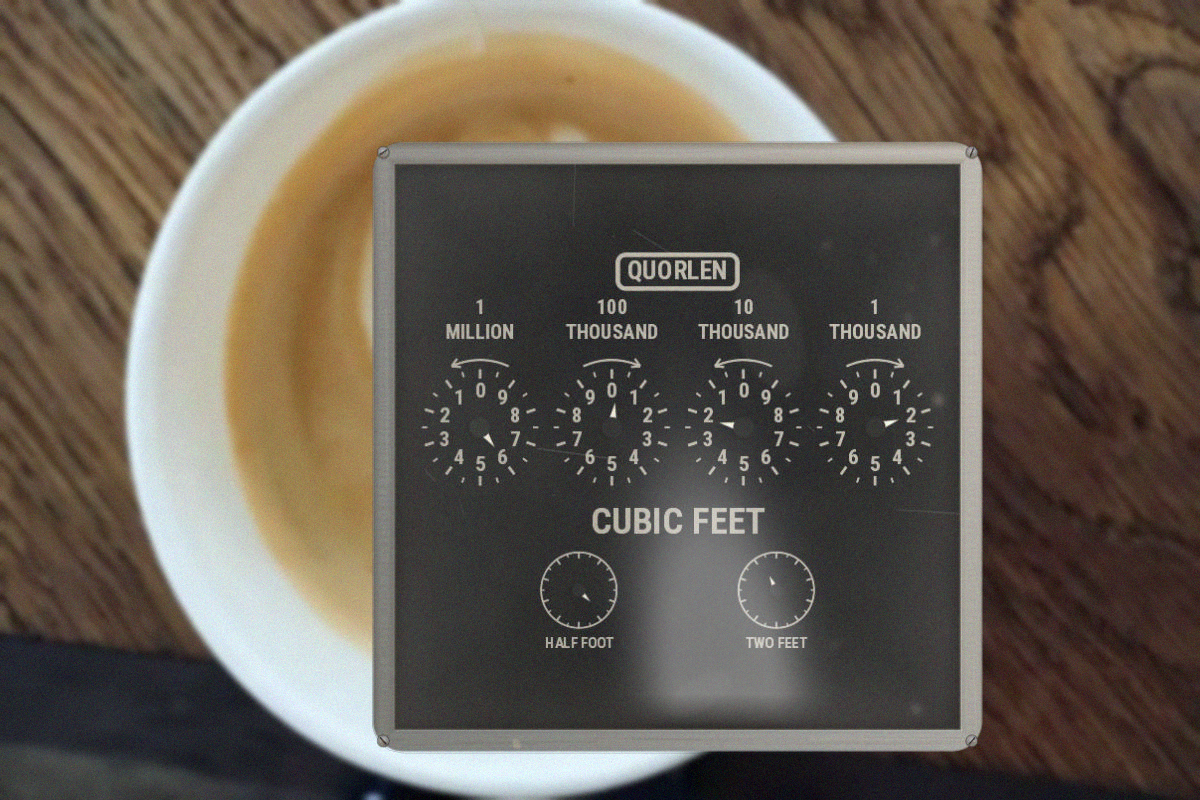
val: 602200 (ft³)
